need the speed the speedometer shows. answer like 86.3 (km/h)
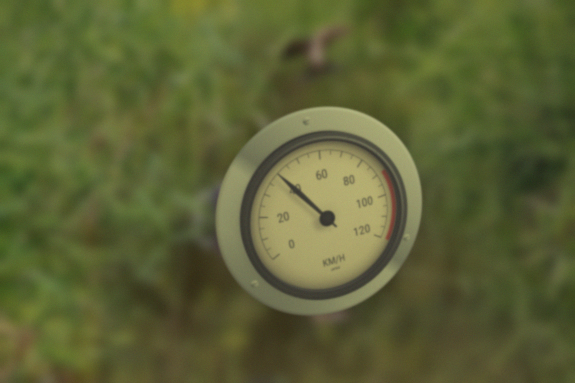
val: 40 (km/h)
